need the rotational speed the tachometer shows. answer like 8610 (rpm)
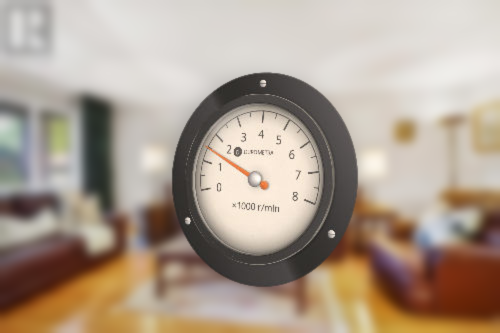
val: 1500 (rpm)
